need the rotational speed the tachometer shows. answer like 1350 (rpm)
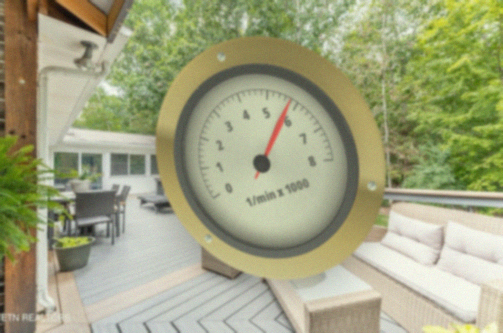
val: 5800 (rpm)
